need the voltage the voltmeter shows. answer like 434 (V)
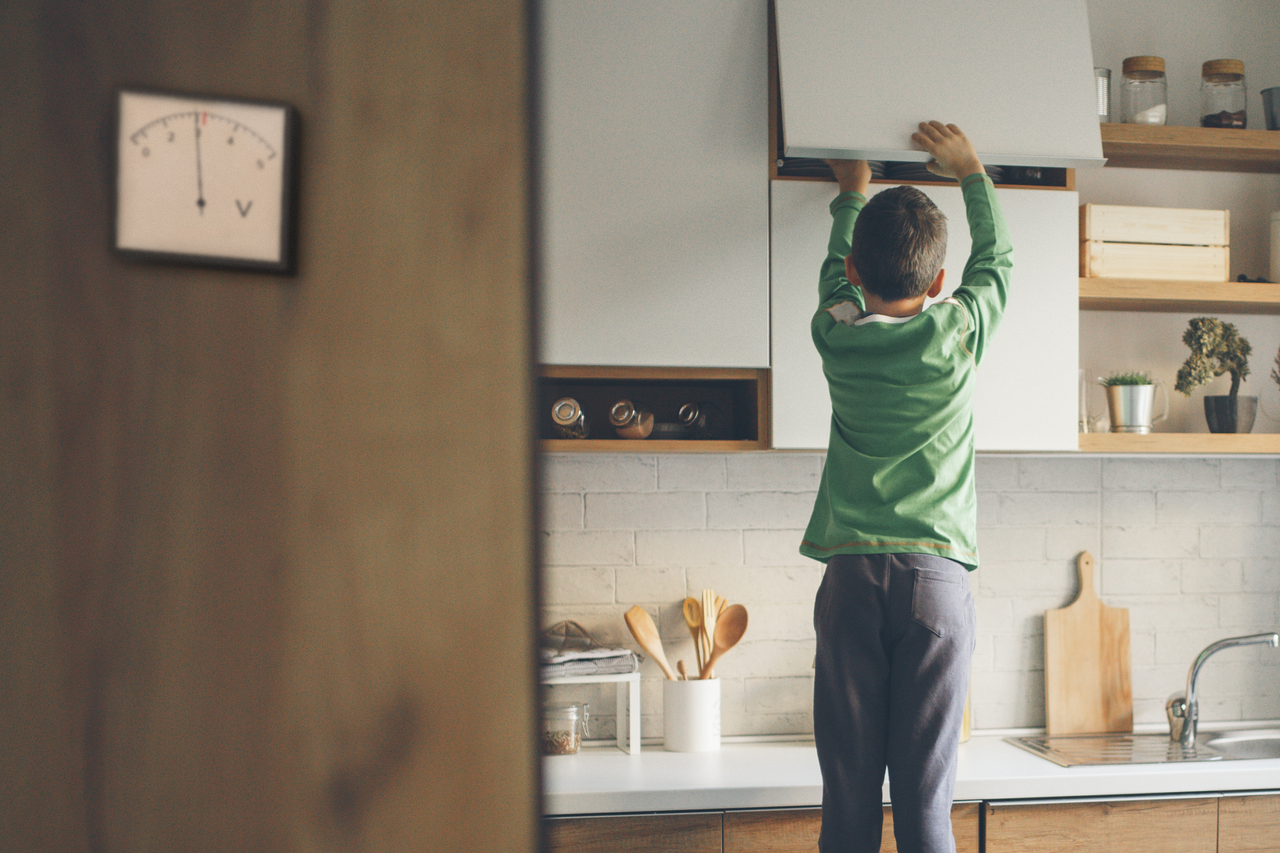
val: 3 (V)
